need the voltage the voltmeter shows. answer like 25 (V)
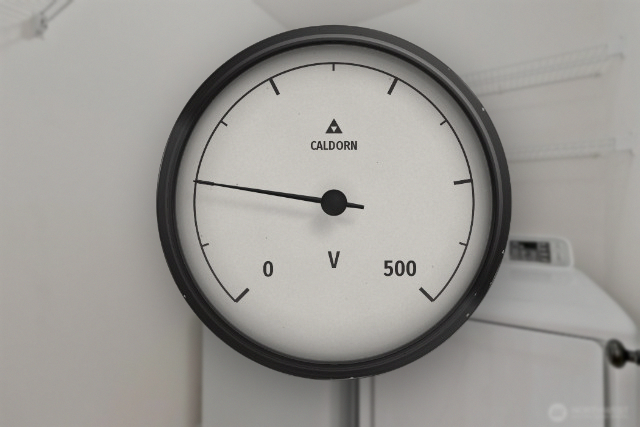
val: 100 (V)
